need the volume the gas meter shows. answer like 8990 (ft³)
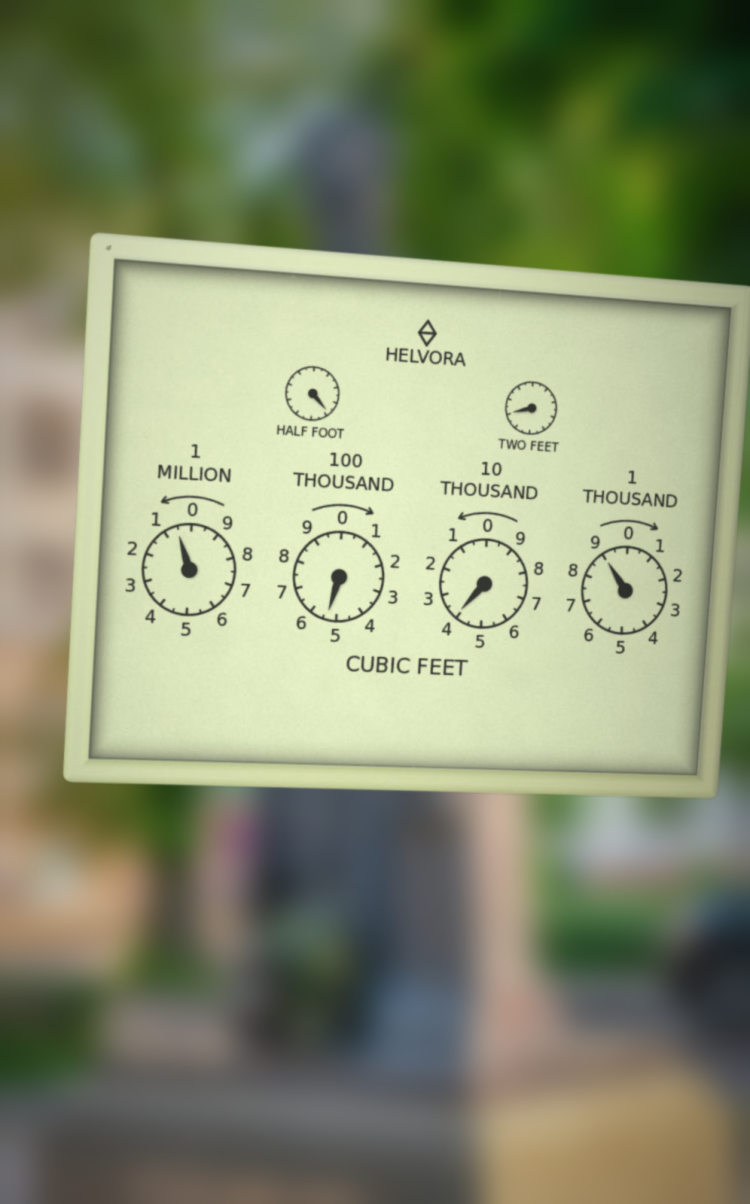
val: 53900 (ft³)
